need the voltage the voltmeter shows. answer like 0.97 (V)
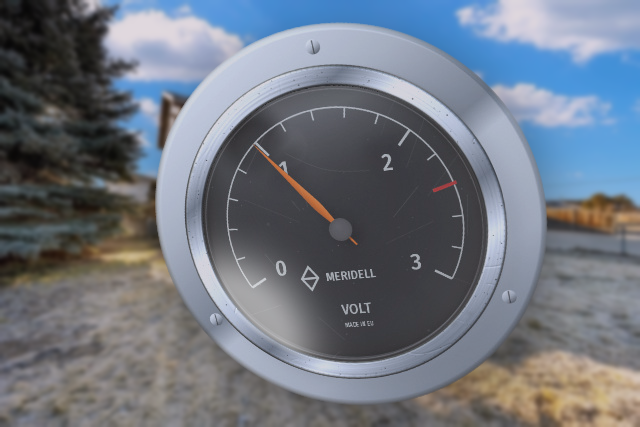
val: 1 (V)
